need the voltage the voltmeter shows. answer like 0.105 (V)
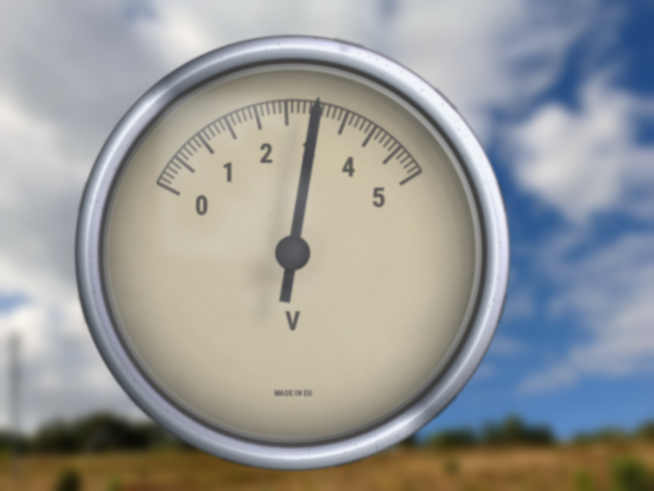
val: 3 (V)
